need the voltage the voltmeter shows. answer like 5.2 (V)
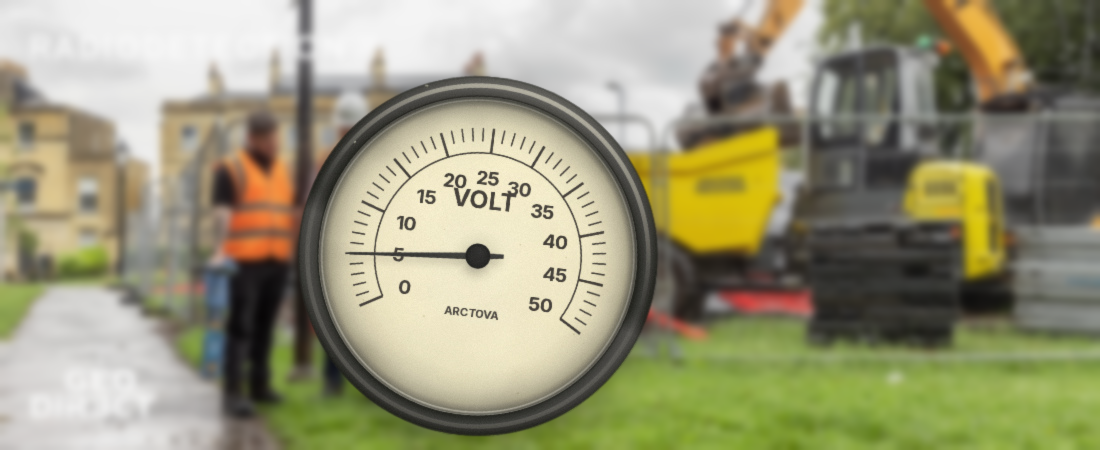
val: 5 (V)
